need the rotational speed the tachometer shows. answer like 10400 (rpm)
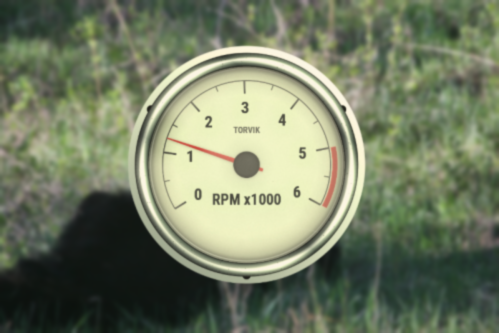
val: 1250 (rpm)
